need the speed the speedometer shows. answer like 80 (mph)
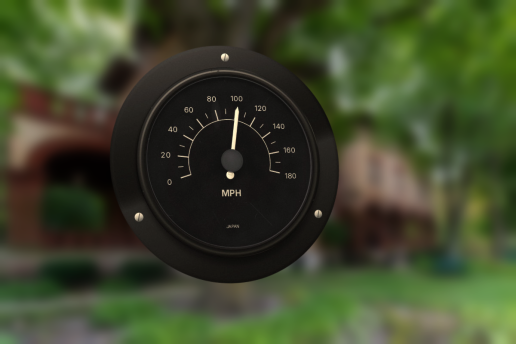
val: 100 (mph)
